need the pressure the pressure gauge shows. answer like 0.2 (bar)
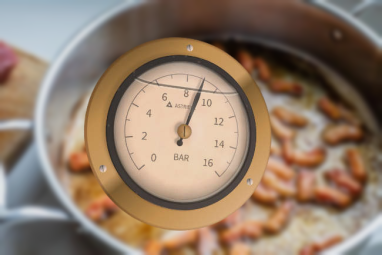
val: 9 (bar)
